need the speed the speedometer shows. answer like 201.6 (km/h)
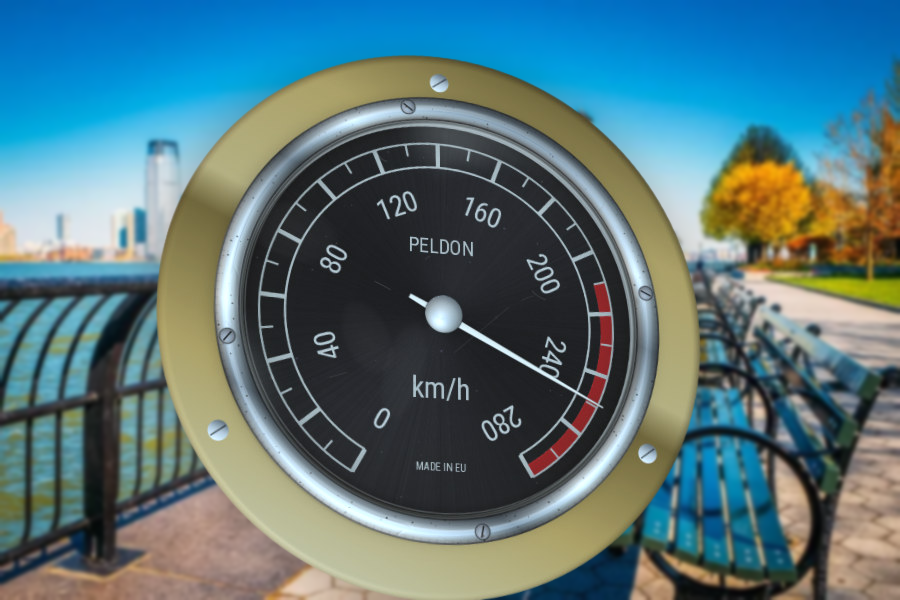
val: 250 (km/h)
